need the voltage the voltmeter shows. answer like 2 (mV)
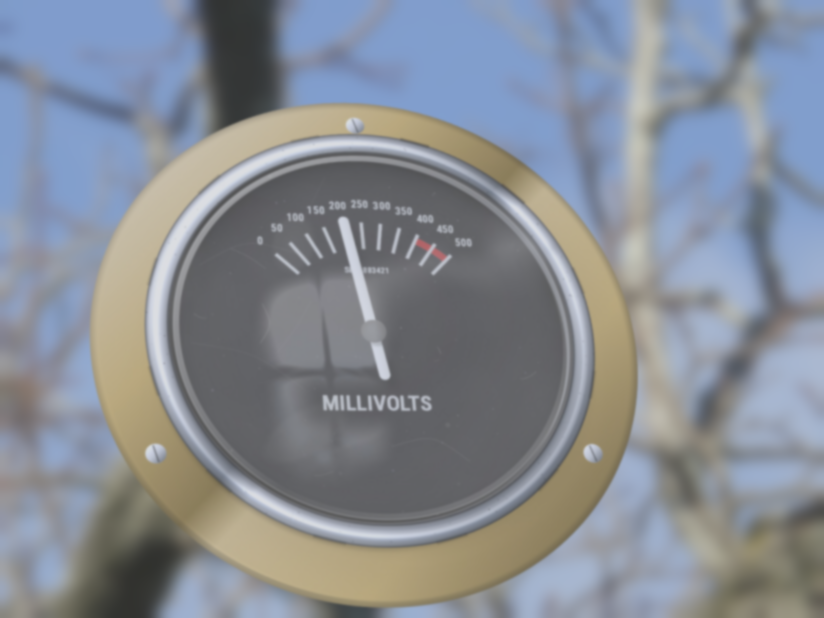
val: 200 (mV)
